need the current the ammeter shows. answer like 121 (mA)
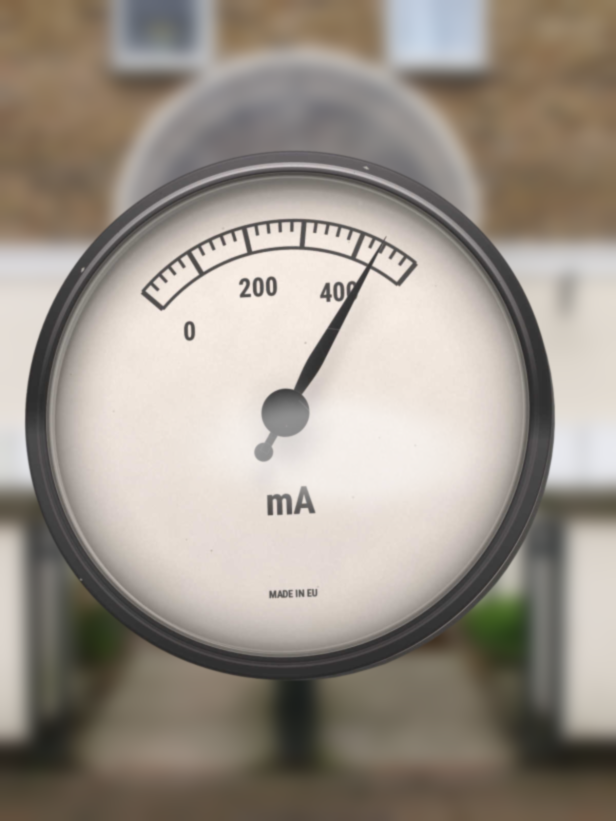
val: 440 (mA)
